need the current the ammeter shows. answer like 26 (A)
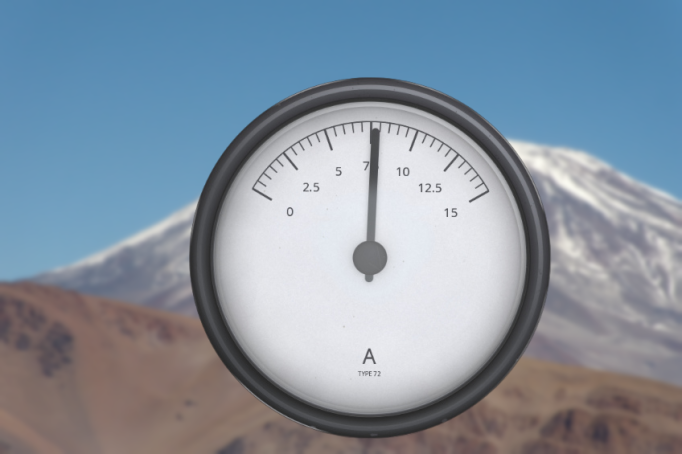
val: 7.75 (A)
